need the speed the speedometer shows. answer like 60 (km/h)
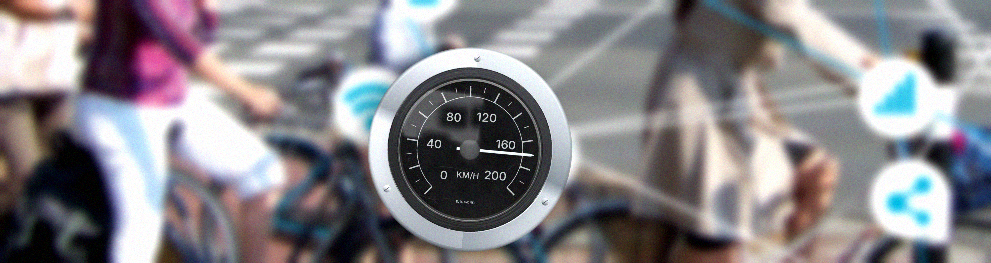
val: 170 (km/h)
